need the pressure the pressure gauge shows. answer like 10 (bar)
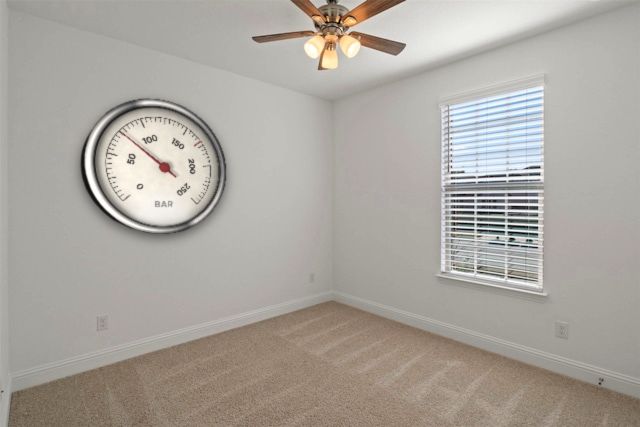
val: 75 (bar)
